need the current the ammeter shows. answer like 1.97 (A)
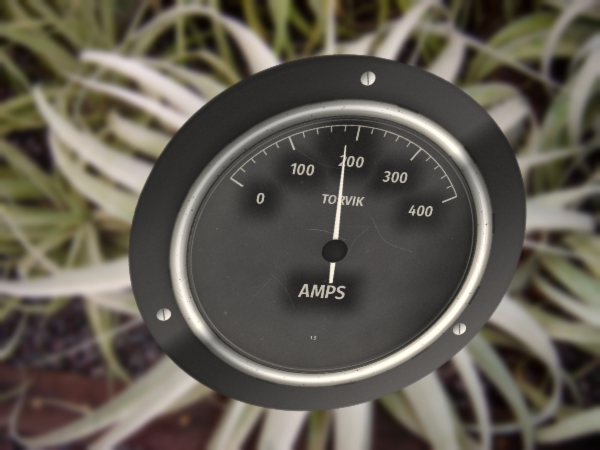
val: 180 (A)
